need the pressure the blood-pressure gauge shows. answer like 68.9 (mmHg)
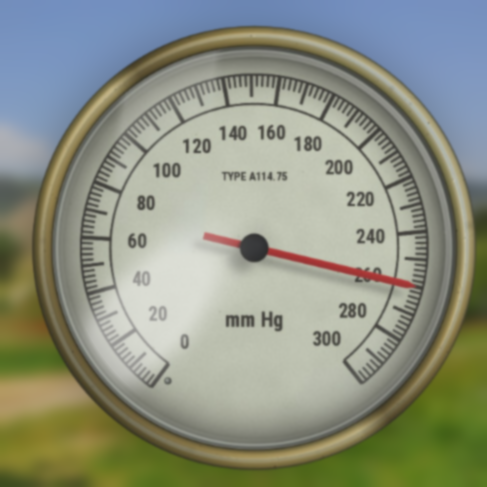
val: 260 (mmHg)
